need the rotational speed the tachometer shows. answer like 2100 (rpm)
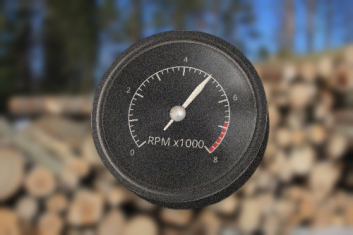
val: 5000 (rpm)
